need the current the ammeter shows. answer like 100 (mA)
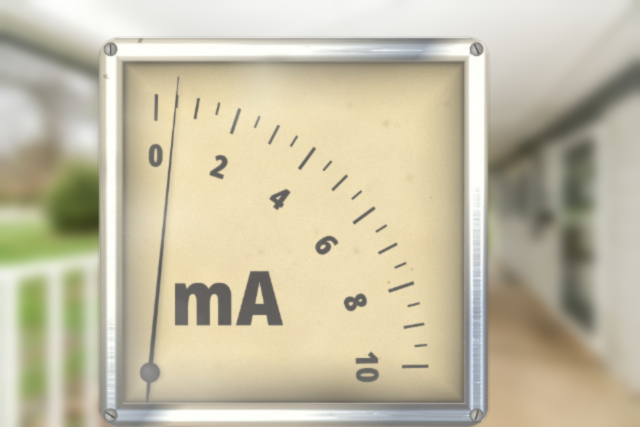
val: 0.5 (mA)
